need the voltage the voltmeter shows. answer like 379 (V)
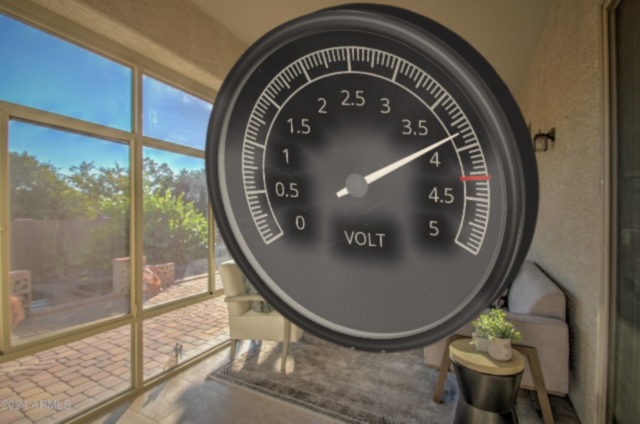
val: 3.85 (V)
